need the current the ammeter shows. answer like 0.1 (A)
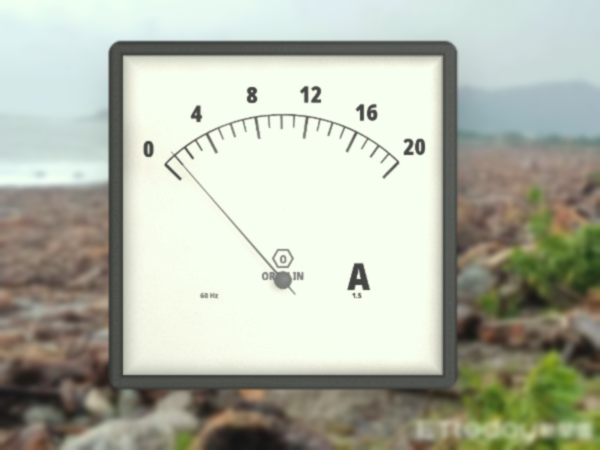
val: 1 (A)
